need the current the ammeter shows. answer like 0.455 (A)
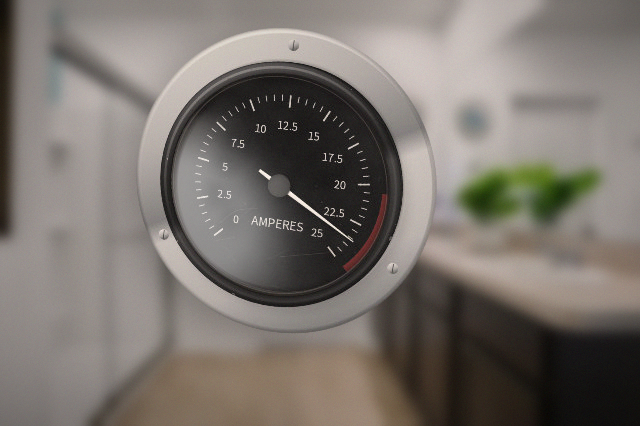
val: 23.5 (A)
